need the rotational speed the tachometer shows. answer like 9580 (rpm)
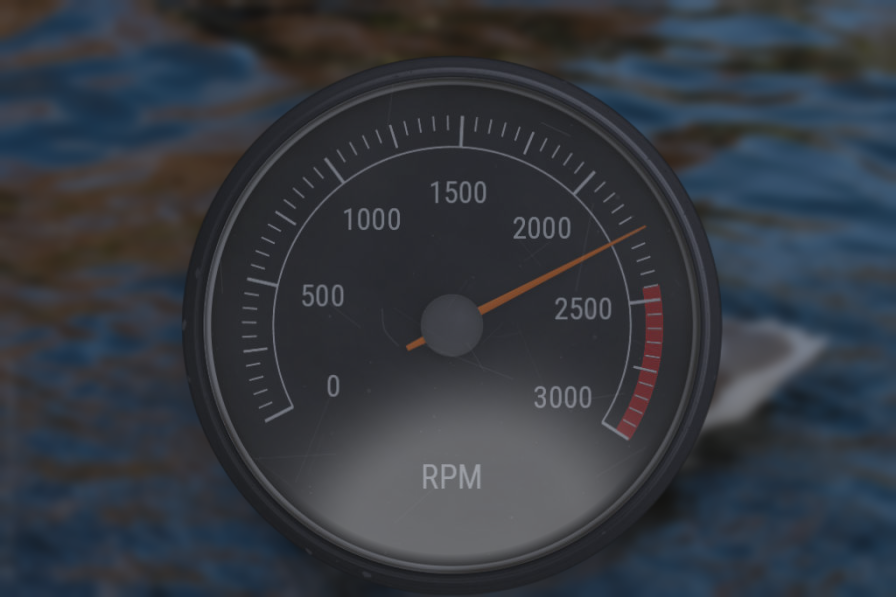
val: 2250 (rpm)
